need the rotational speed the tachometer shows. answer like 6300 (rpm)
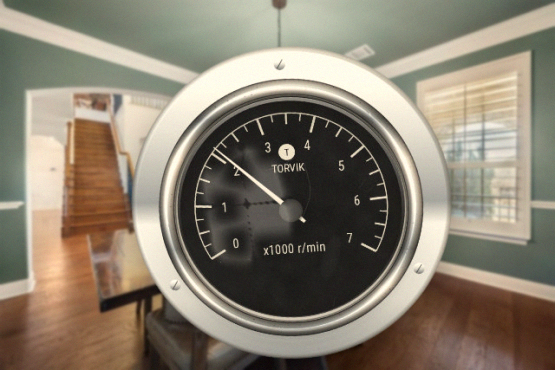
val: 2125 (rpm)
